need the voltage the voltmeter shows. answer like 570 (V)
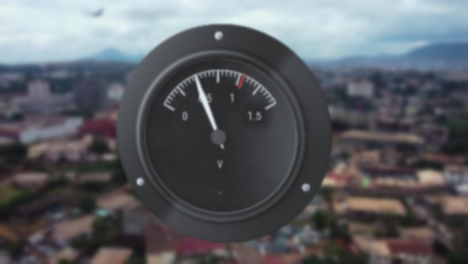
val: 0.5 (V)
